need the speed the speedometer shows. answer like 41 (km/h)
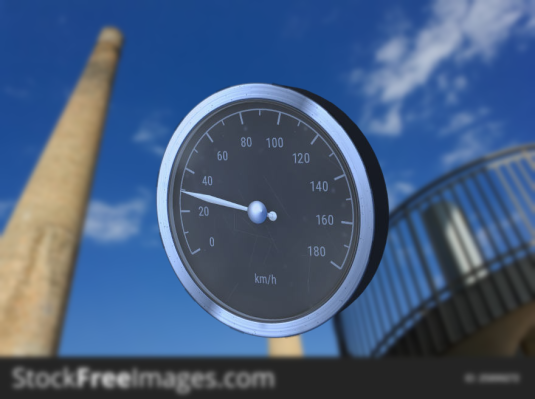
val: 30 (km/h)
